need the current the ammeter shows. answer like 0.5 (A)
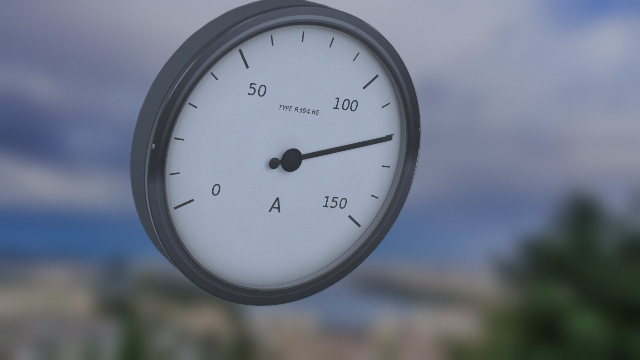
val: 120 (A)
